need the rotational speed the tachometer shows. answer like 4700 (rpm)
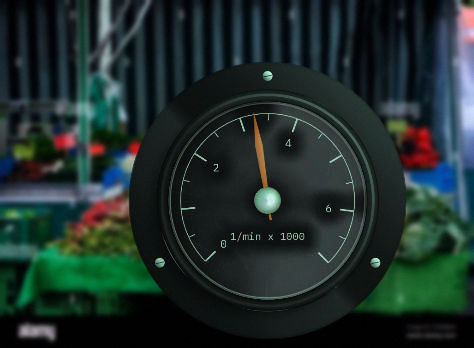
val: 3250 (rpm)
